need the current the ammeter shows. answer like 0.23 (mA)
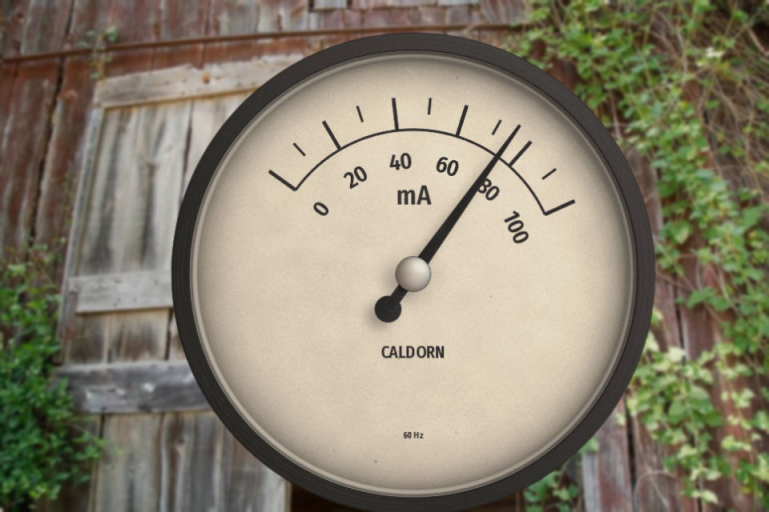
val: 75 (mA)
